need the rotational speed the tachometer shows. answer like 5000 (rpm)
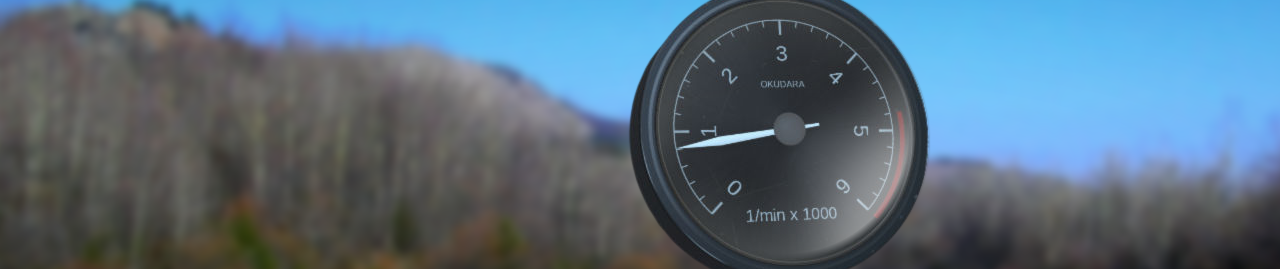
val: 800 (rpm)
